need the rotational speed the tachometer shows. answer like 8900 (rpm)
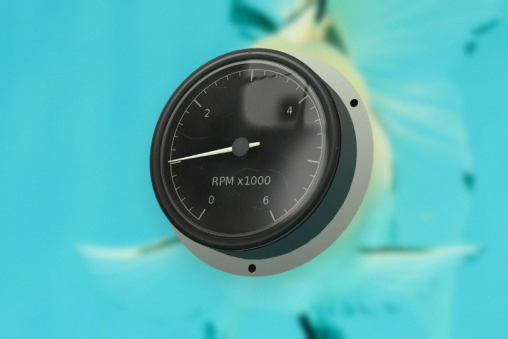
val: 1000 (rpm)
